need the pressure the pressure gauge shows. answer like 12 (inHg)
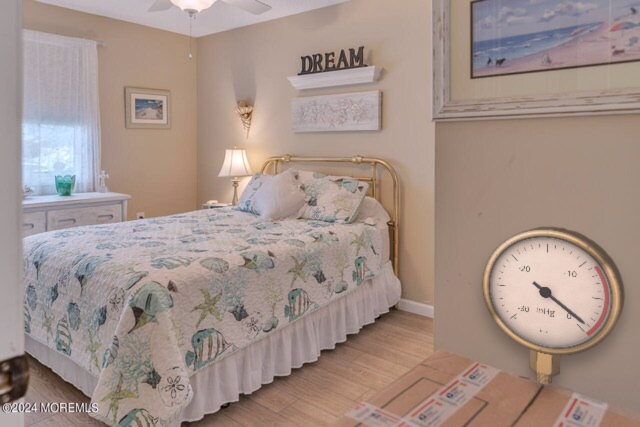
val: -1 (inHg)
